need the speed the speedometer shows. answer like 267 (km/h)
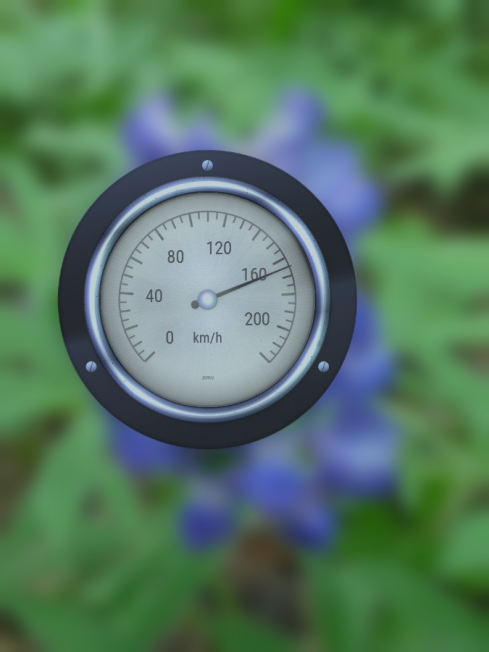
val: 165 (km/h)
